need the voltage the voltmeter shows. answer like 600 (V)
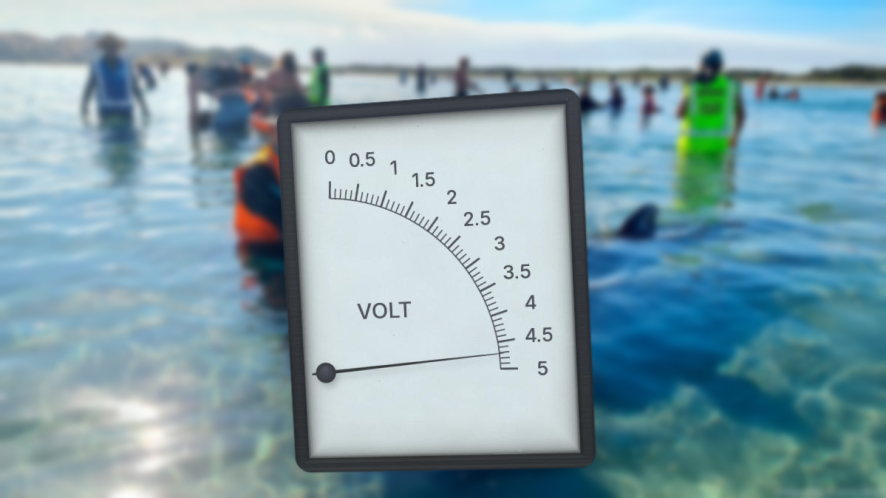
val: 4.7 (V)
